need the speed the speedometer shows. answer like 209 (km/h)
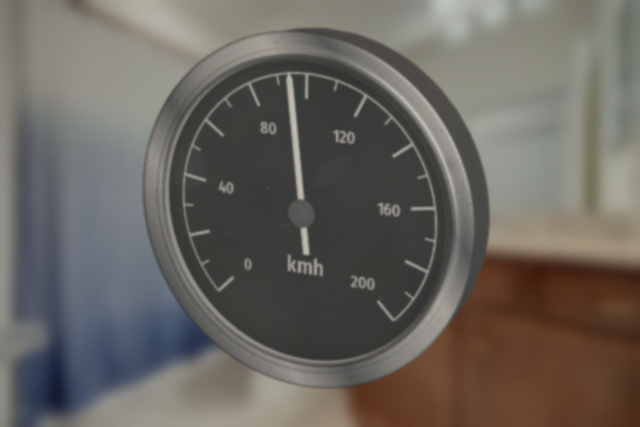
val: 95 (km/h)
